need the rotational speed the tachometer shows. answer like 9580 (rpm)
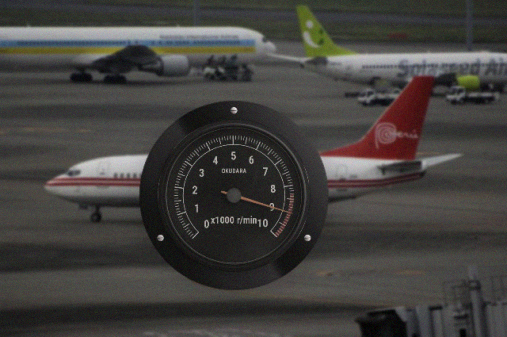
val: 9000 (rpm)
